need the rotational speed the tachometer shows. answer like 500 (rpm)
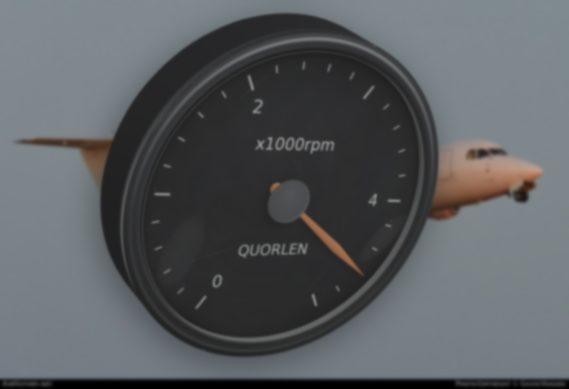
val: 4600 (rpm)
